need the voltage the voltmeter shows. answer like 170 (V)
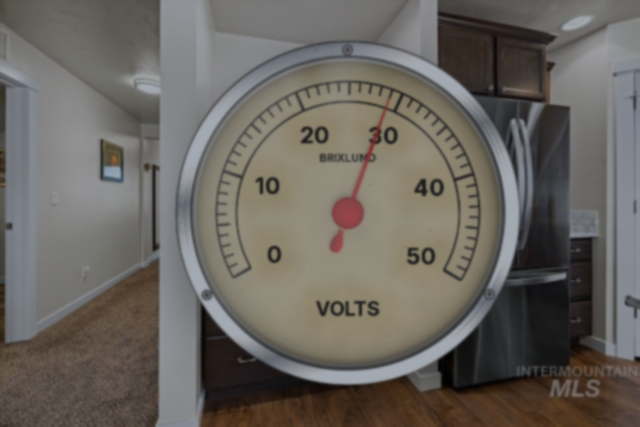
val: 29 (V)
